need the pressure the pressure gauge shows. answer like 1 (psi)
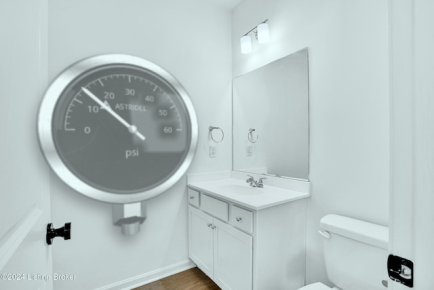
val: 14 (psi)
